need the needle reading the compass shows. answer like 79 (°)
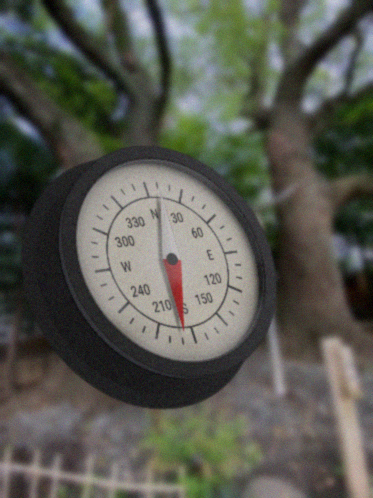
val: 190 (°)
